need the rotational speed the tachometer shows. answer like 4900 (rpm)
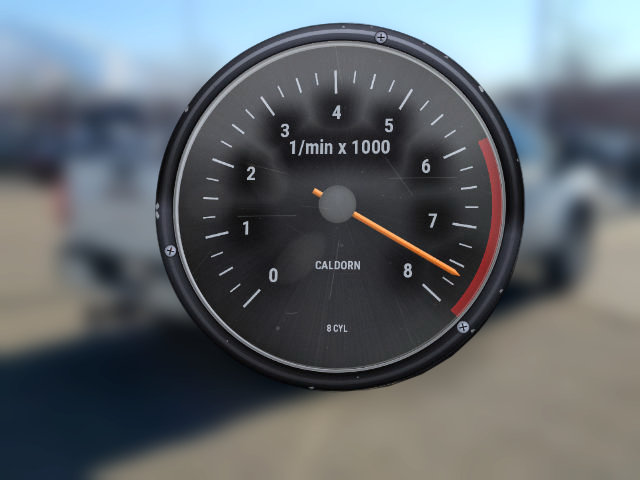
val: 7625 (rpm)
